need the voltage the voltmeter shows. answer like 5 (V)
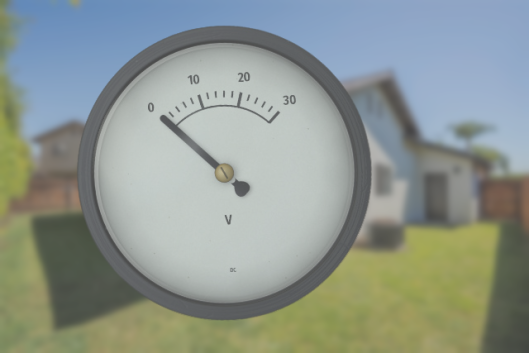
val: 0 (V)
